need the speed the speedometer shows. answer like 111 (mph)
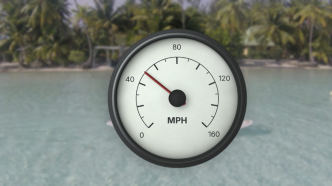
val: 50 (mph)
